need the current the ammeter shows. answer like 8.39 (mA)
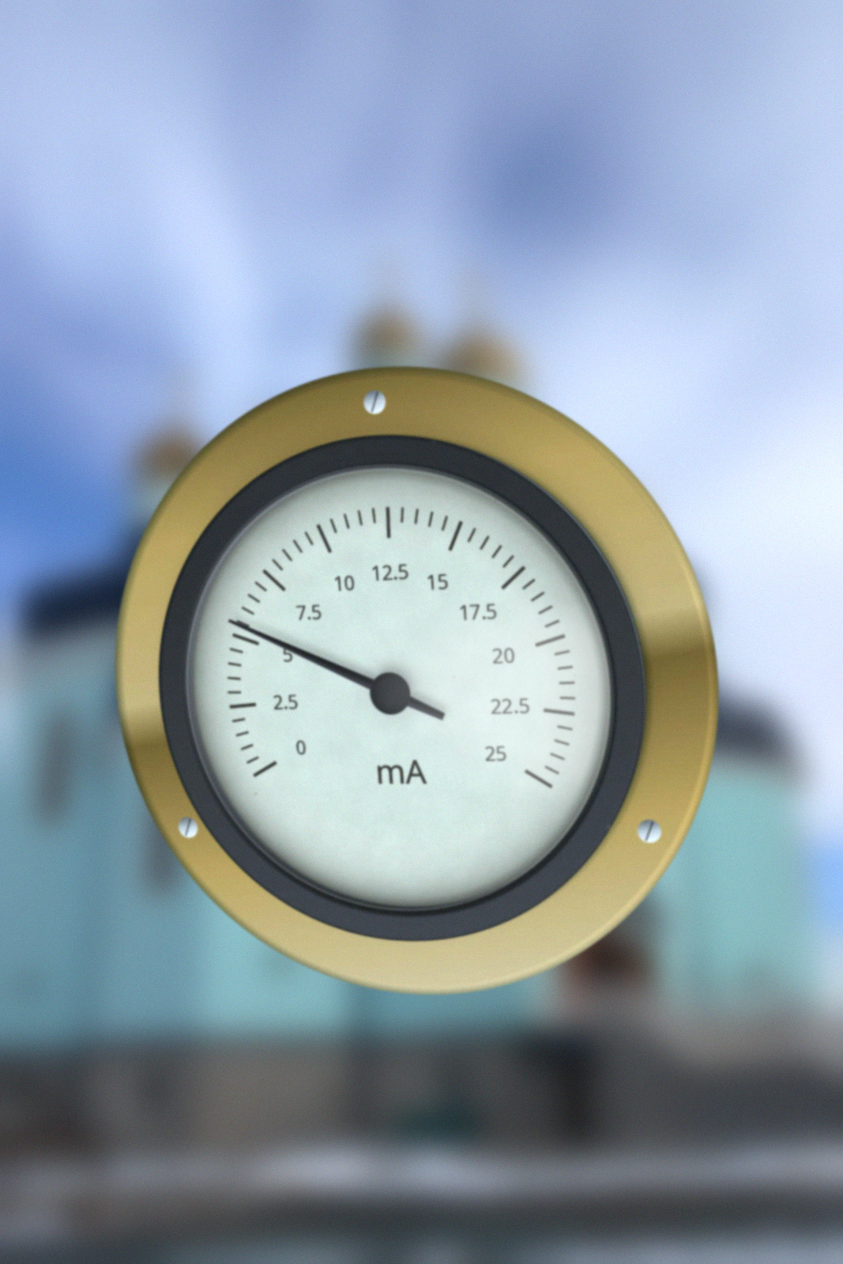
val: 5.5 (mA)
